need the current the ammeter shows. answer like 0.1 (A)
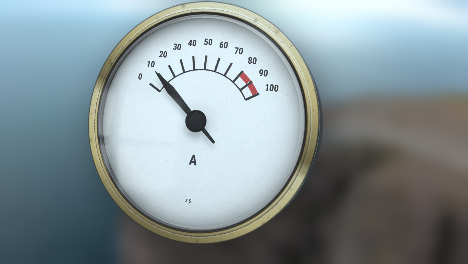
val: 10 (A)
